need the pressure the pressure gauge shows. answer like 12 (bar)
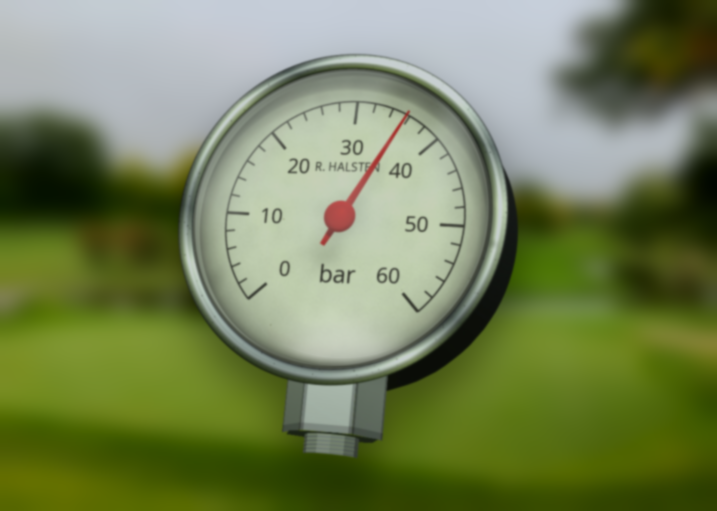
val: 36 (bar)
